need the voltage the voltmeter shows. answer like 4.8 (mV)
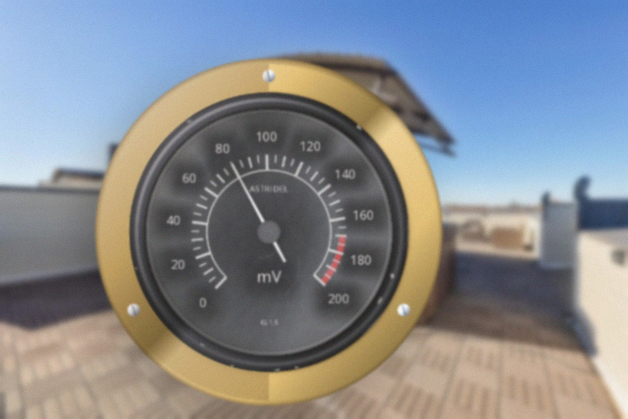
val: 80 (mV)
